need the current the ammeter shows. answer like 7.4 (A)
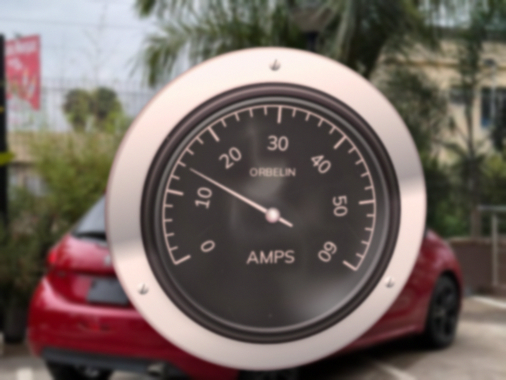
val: 14 (A)
